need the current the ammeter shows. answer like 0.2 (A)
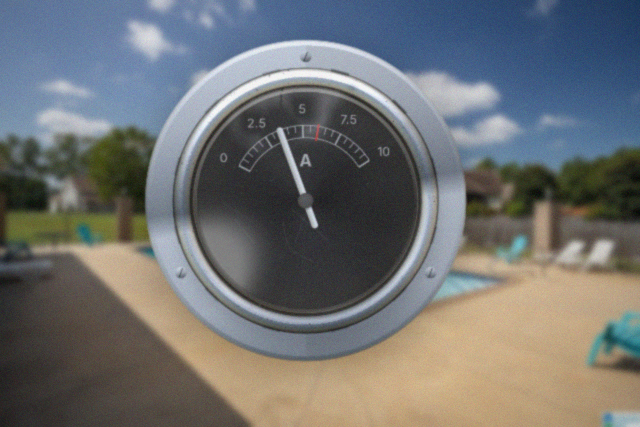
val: 3.5 (A)
